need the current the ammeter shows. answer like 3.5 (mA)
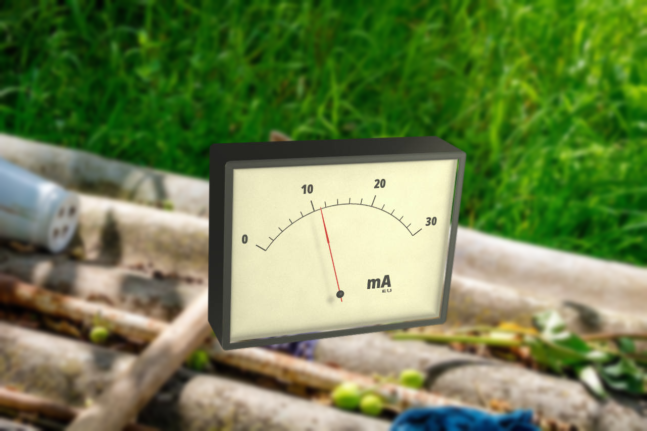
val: 11 (mA)
